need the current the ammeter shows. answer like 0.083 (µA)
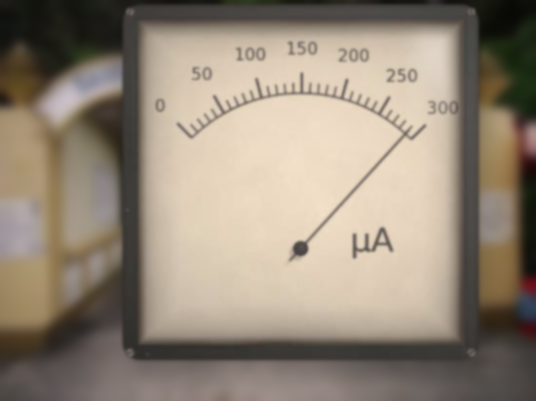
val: 290 (µA)
